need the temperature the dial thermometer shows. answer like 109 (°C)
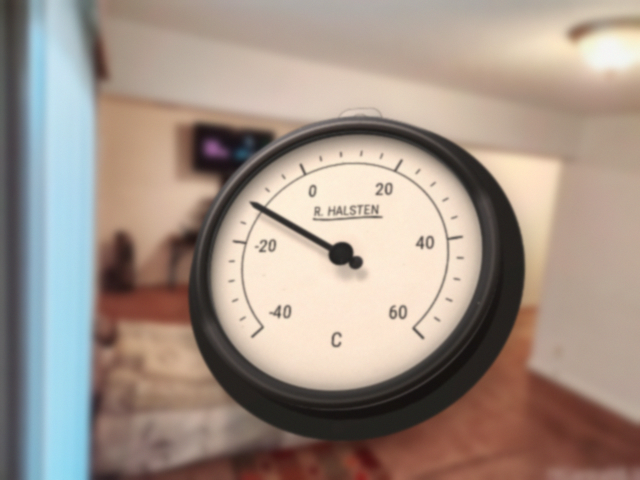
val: -12 (°C)
